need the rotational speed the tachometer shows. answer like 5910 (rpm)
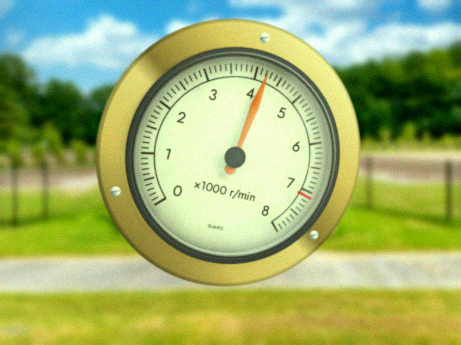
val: 4200 (rpm)
